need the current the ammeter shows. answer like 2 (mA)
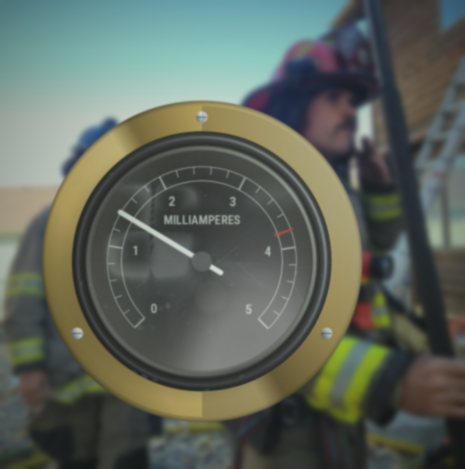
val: 1.4 (mA)
